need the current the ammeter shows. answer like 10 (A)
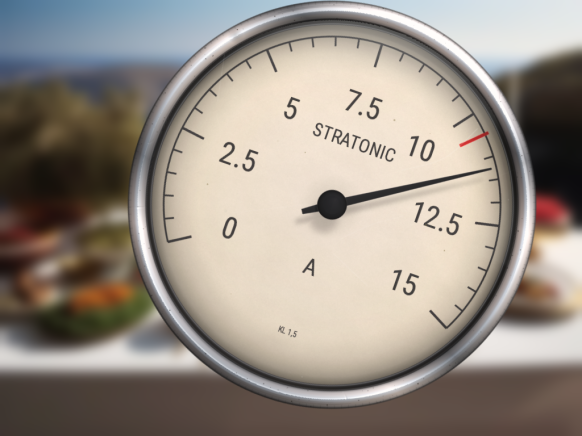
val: 11.25 (A)
